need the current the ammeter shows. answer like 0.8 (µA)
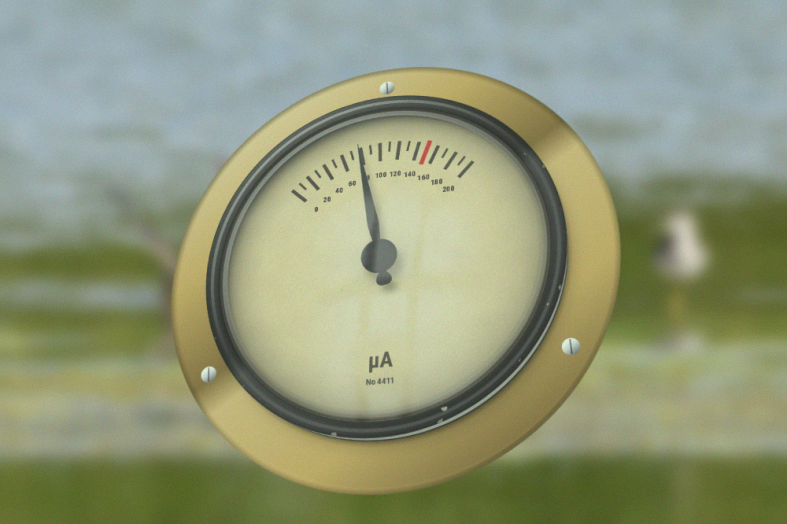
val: 80 (µA)
